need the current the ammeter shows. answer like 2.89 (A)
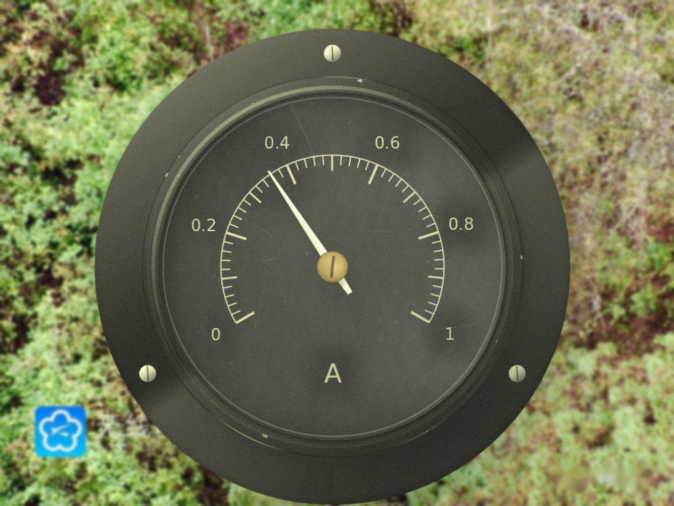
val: 0.36 (A)
